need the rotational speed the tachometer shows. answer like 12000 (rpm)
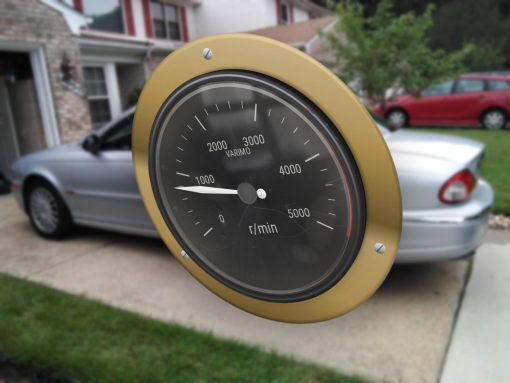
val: 800 (rpm)
